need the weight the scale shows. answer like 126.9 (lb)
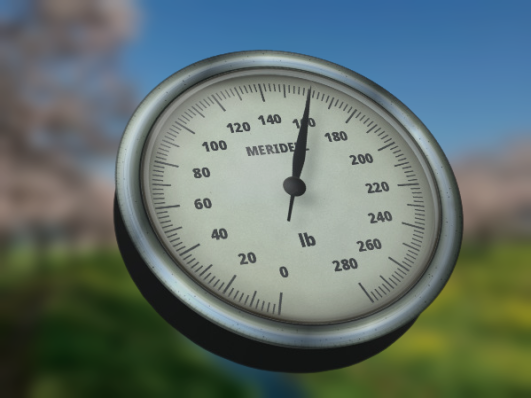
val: 160 (lb)
